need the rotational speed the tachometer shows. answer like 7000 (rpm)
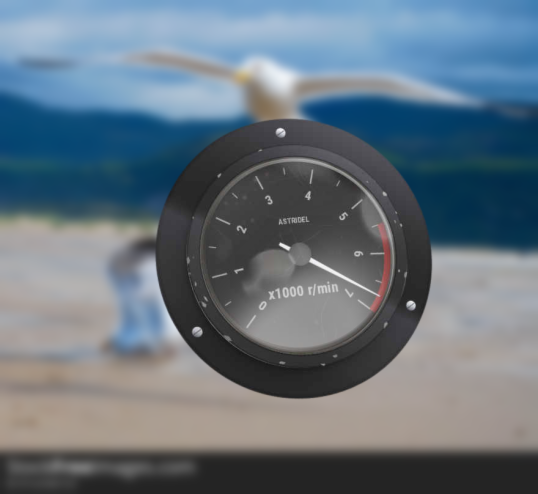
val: 6750 (rpm)
